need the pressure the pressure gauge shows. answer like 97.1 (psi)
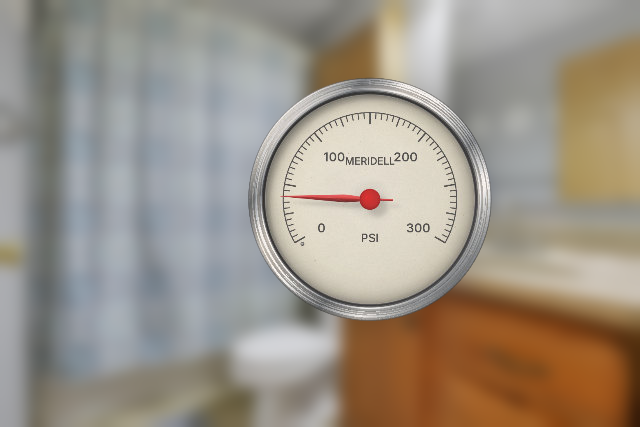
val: 40 (psi)
